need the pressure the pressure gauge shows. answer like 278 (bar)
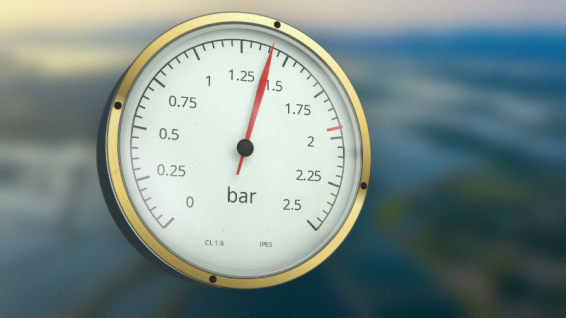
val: 1.4 (bar)
